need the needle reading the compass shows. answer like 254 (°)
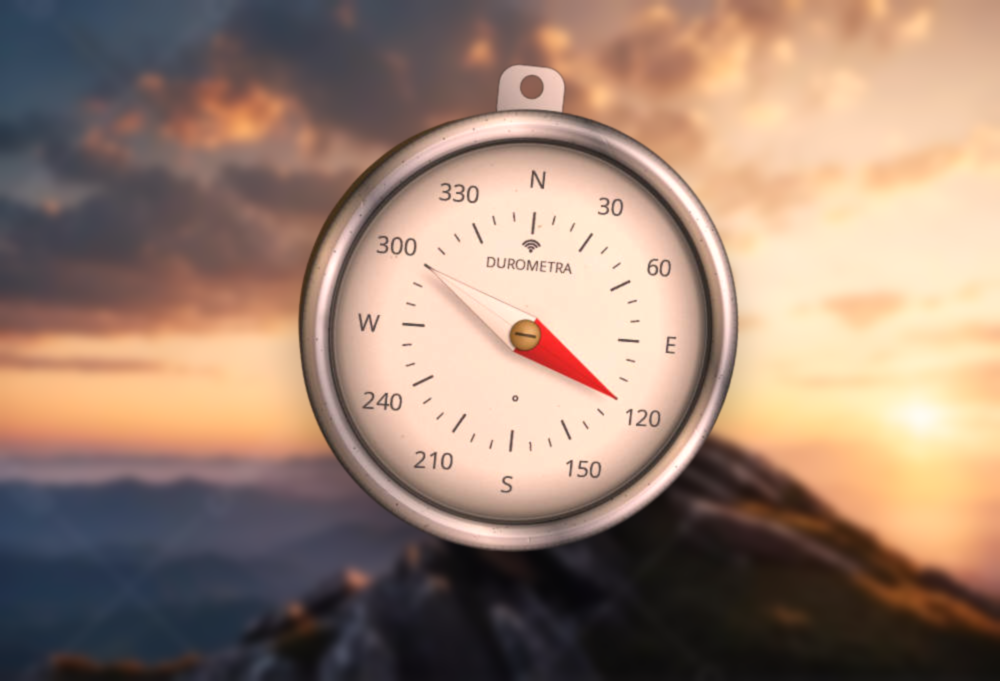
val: 120 (°)
